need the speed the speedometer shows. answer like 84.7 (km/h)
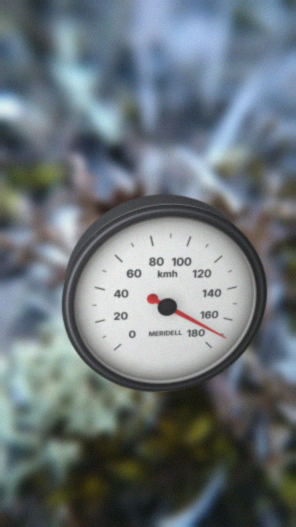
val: 170 (km/h)
